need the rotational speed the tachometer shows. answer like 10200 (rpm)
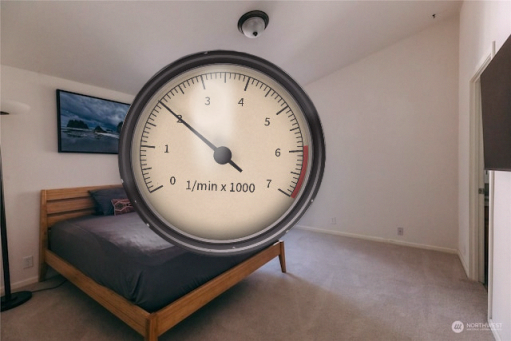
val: 2000 (rpm)
